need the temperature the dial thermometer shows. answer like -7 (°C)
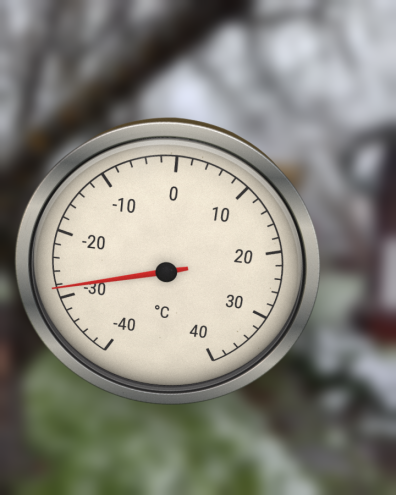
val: -28 (°C)
